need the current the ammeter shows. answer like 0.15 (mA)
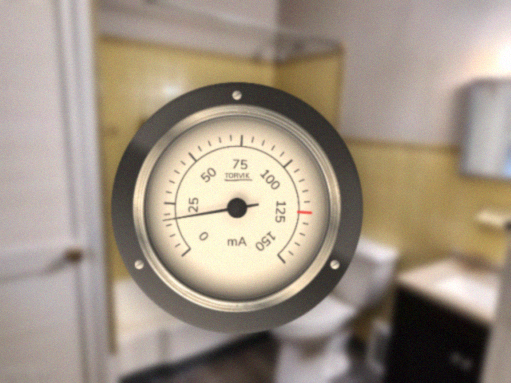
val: 17.5 (mA)
